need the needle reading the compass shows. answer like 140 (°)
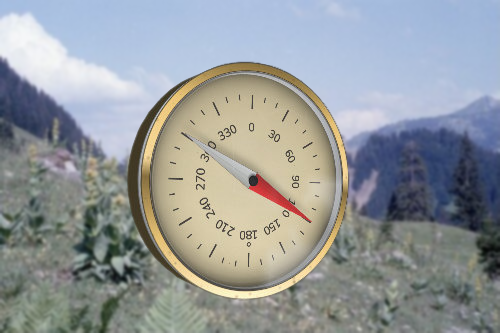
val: 120 (°)
